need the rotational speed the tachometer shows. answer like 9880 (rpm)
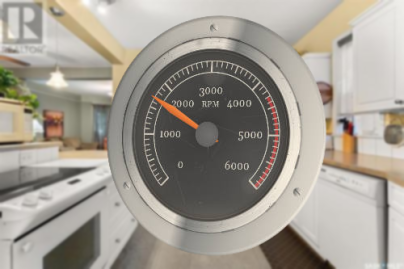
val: 1700 (rpm)
